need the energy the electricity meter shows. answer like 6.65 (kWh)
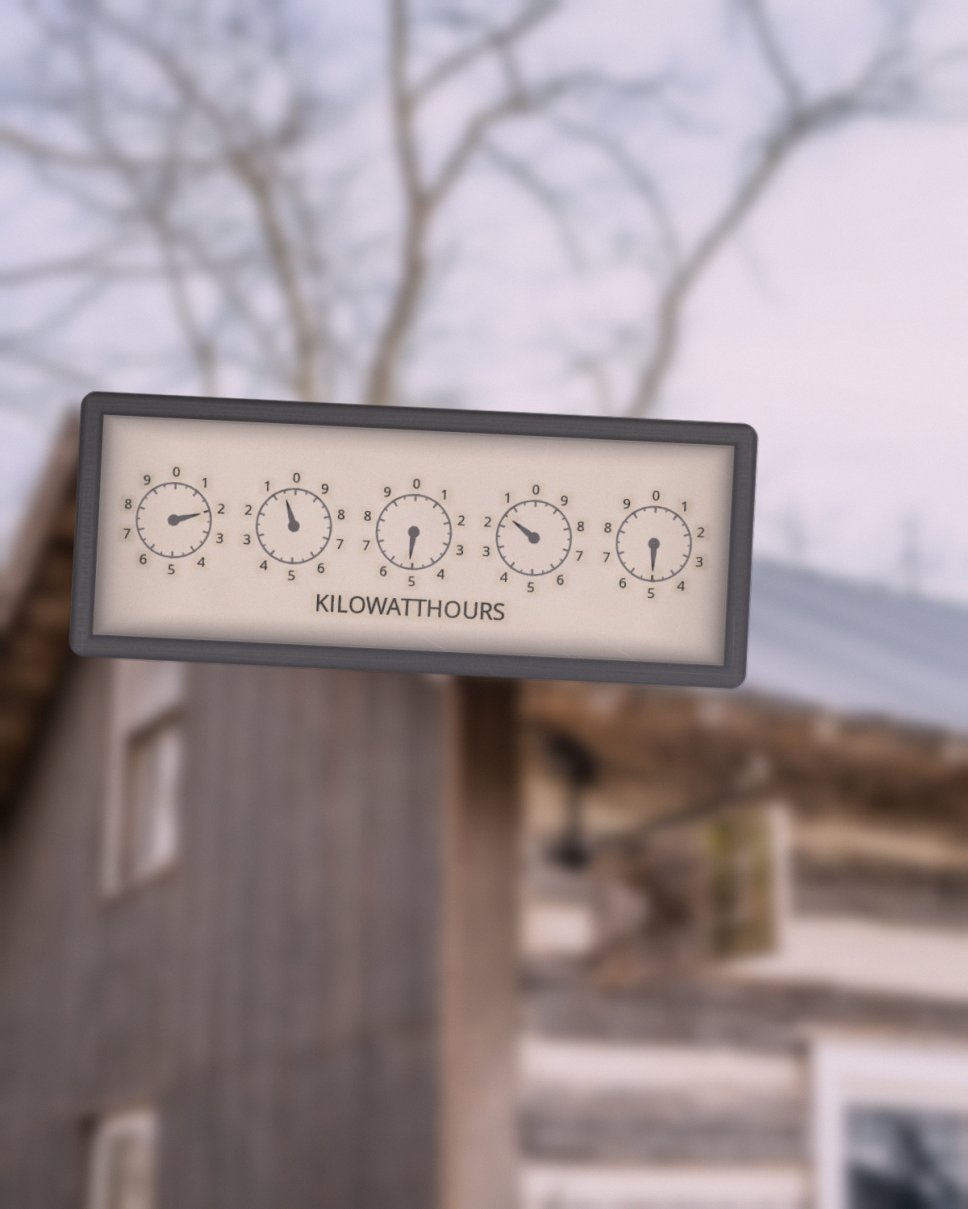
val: 20515 (kWh)
